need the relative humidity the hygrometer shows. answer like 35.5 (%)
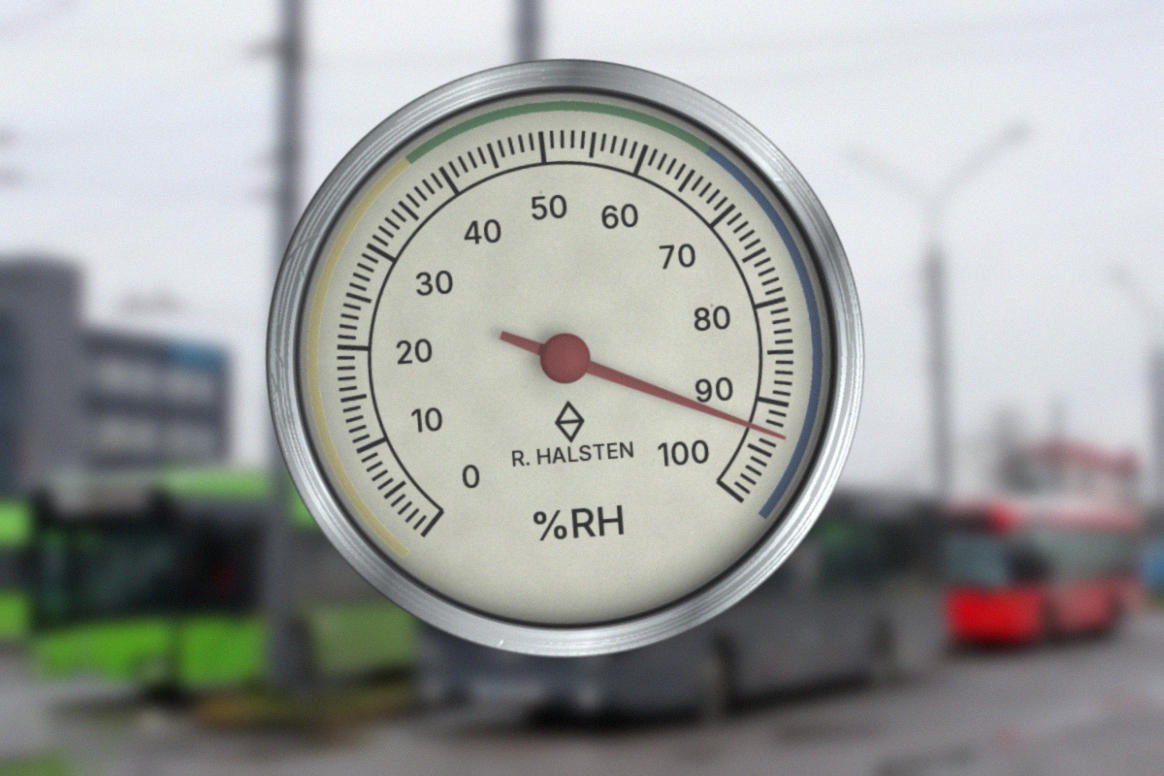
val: 93 (%)
